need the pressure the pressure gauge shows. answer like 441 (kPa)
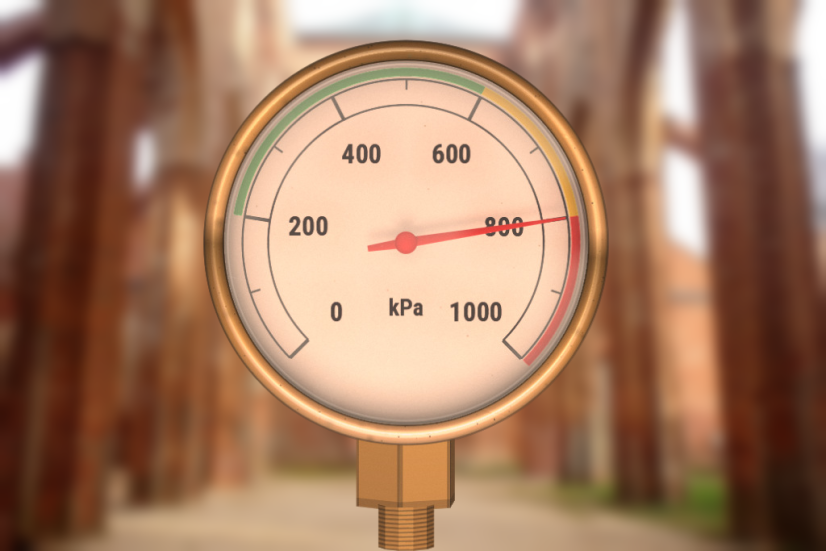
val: 800 (kPa)
